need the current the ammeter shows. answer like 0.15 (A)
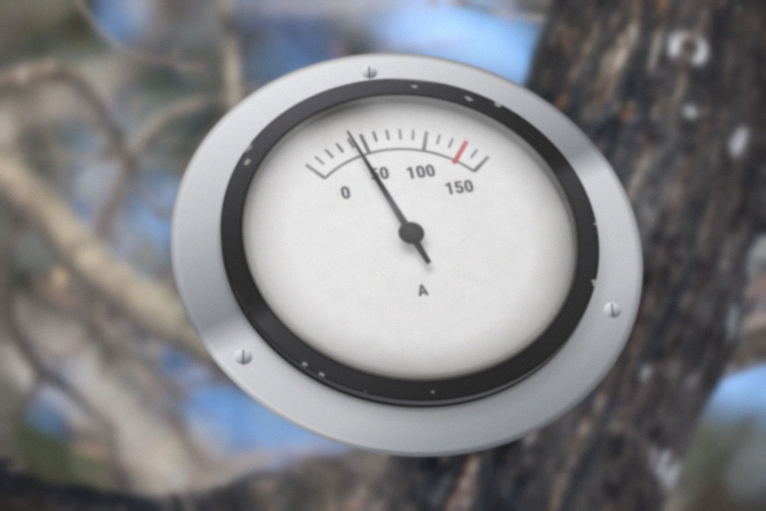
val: 40 (A)
